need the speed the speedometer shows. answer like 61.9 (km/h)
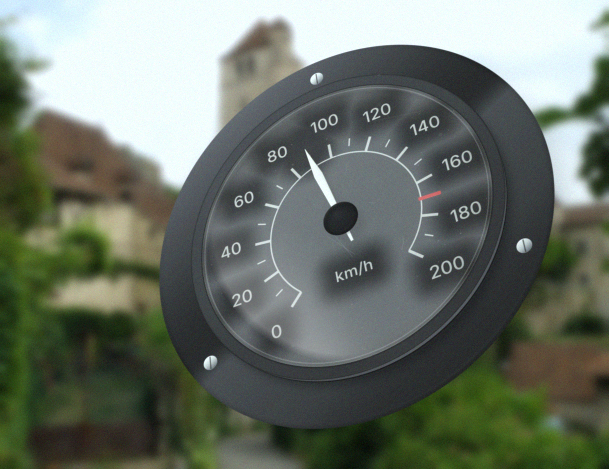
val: 90 (km/h)
